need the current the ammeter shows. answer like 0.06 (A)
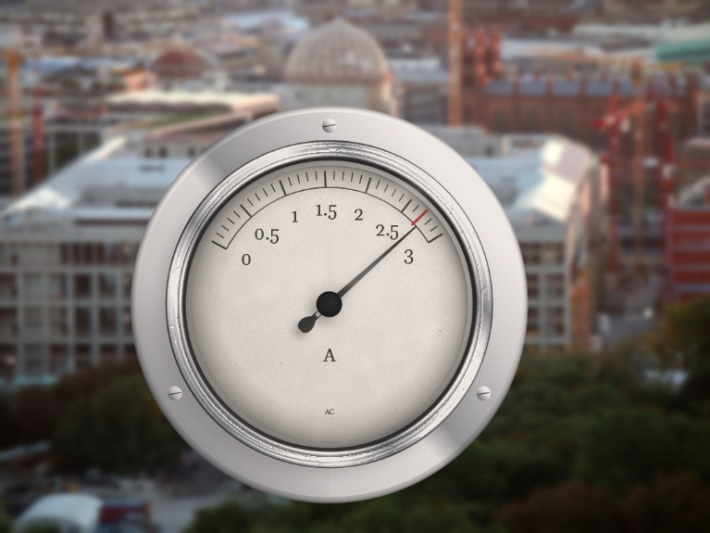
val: 2.75 (A)
